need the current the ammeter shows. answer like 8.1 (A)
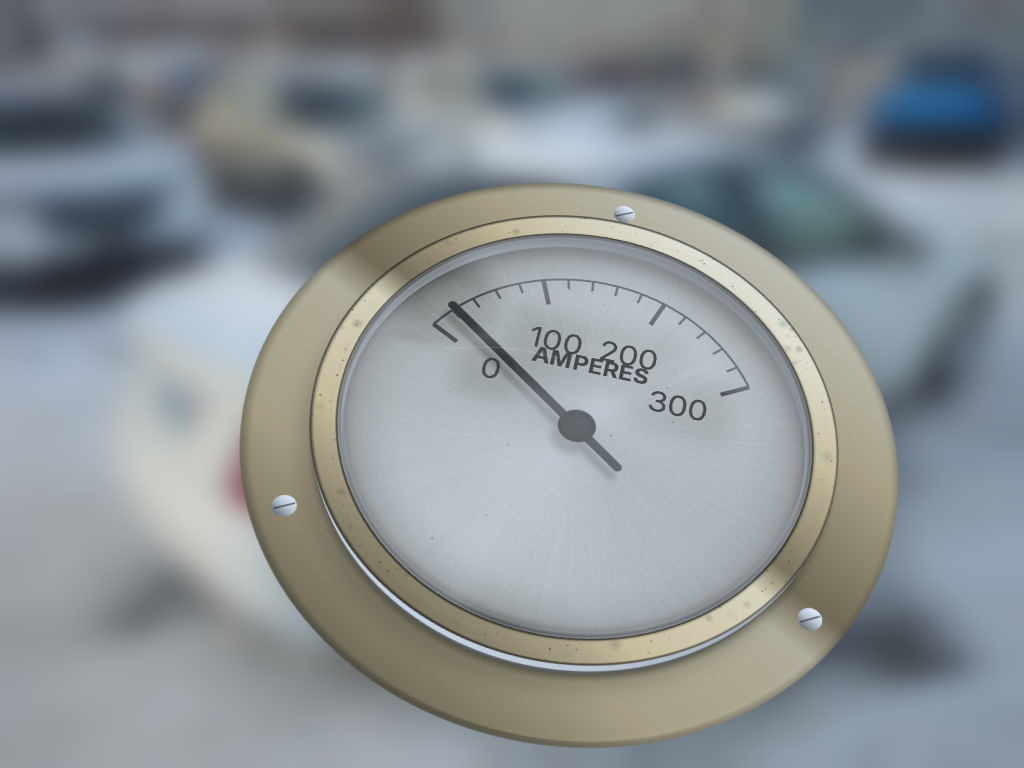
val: 20 (A)
